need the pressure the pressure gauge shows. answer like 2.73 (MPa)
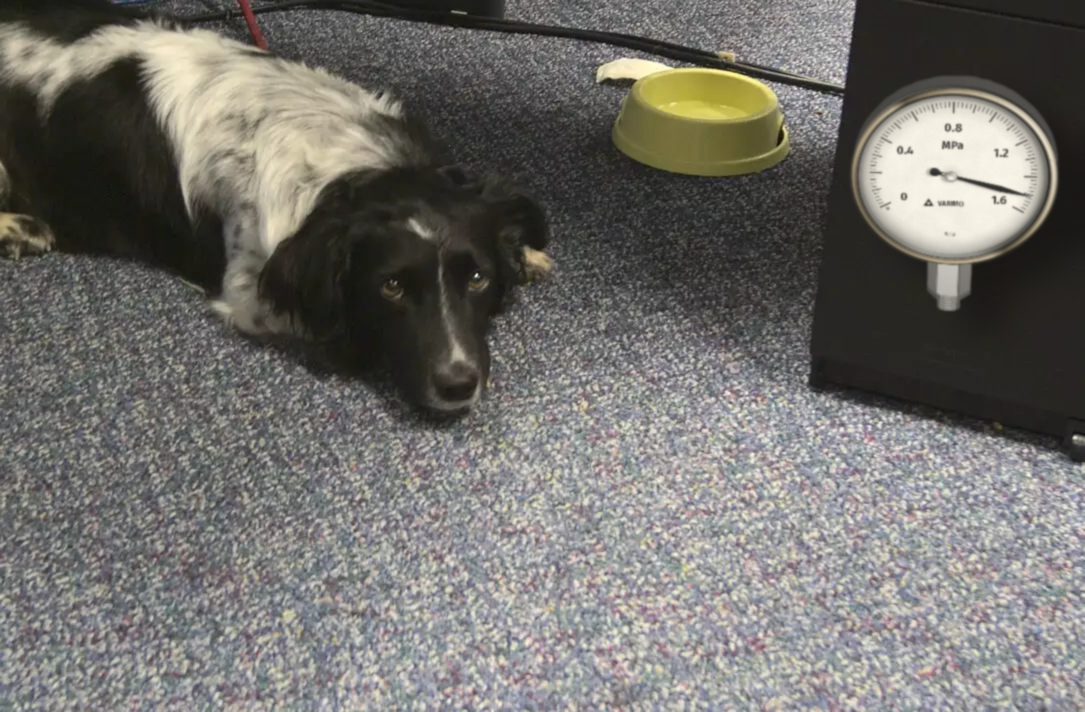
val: 1.5 (MPa)
